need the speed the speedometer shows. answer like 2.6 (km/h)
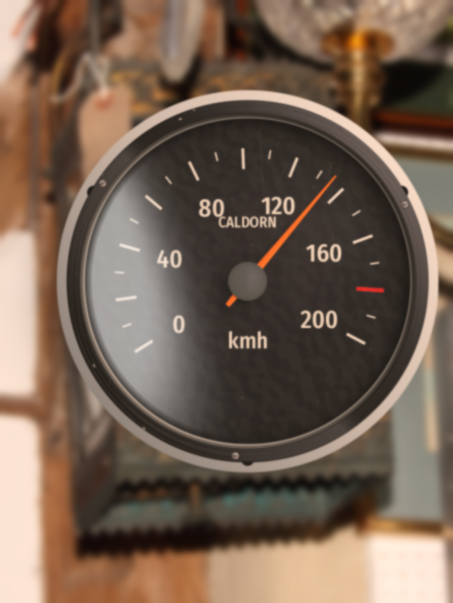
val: 135 (km/h)
